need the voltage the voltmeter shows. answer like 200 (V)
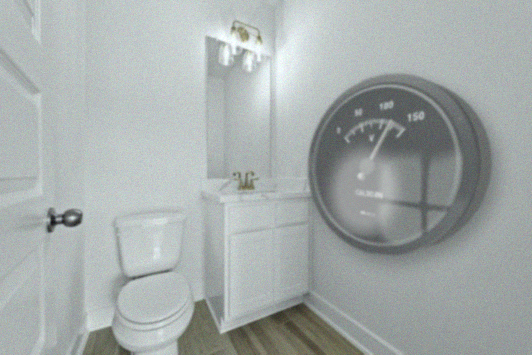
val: 125 (V)
